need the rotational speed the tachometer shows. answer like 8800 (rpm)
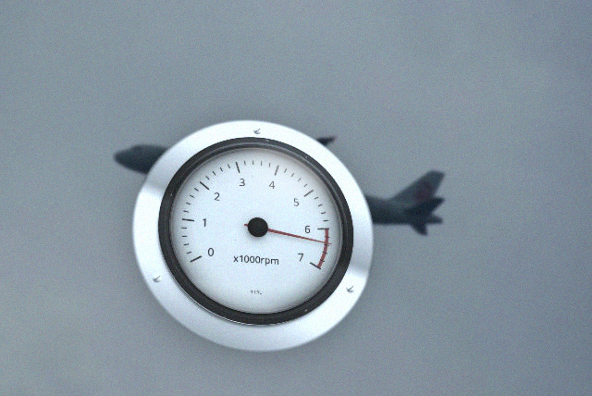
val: 6400 (rpm)
